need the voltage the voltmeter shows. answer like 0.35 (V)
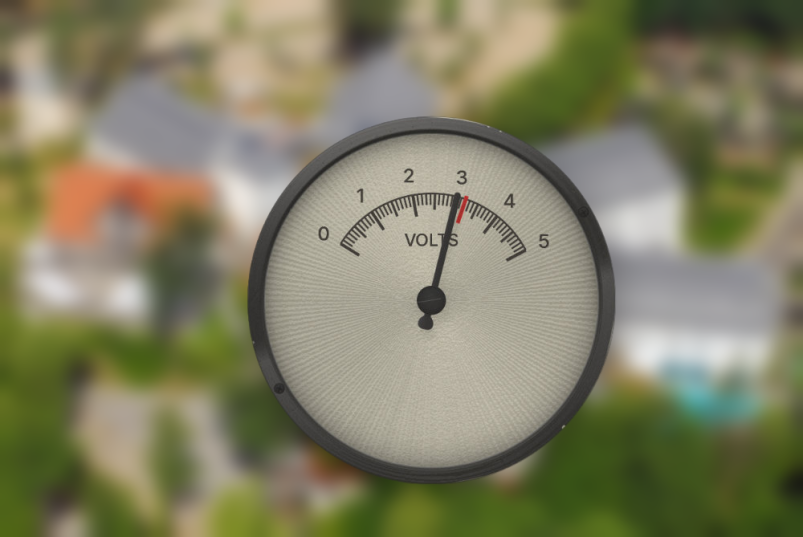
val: 3 (V)
